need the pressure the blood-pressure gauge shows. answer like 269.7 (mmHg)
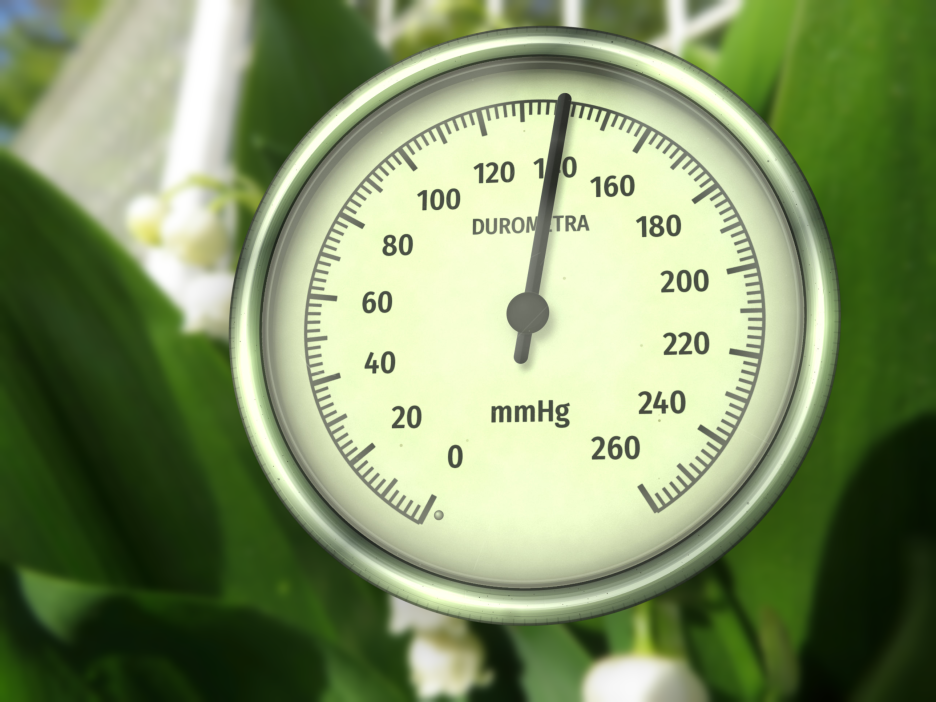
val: 140 (mmHg)
